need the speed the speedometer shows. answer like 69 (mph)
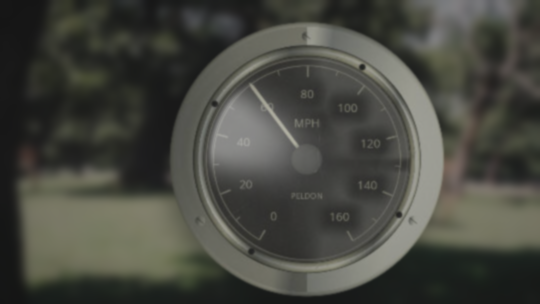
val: 60 (mph)
